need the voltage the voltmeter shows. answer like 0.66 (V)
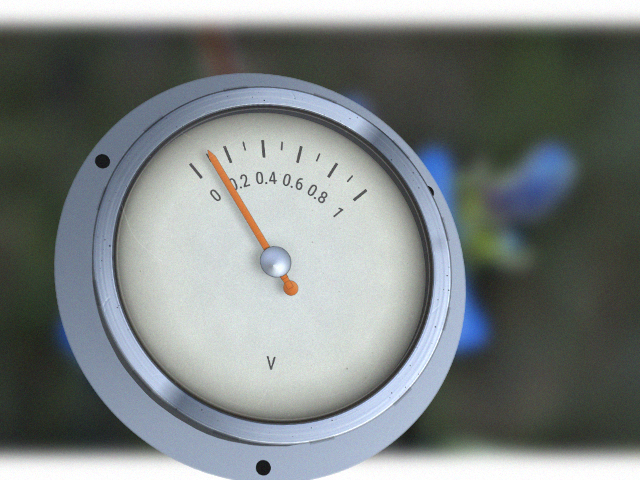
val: 0.1 (V)
